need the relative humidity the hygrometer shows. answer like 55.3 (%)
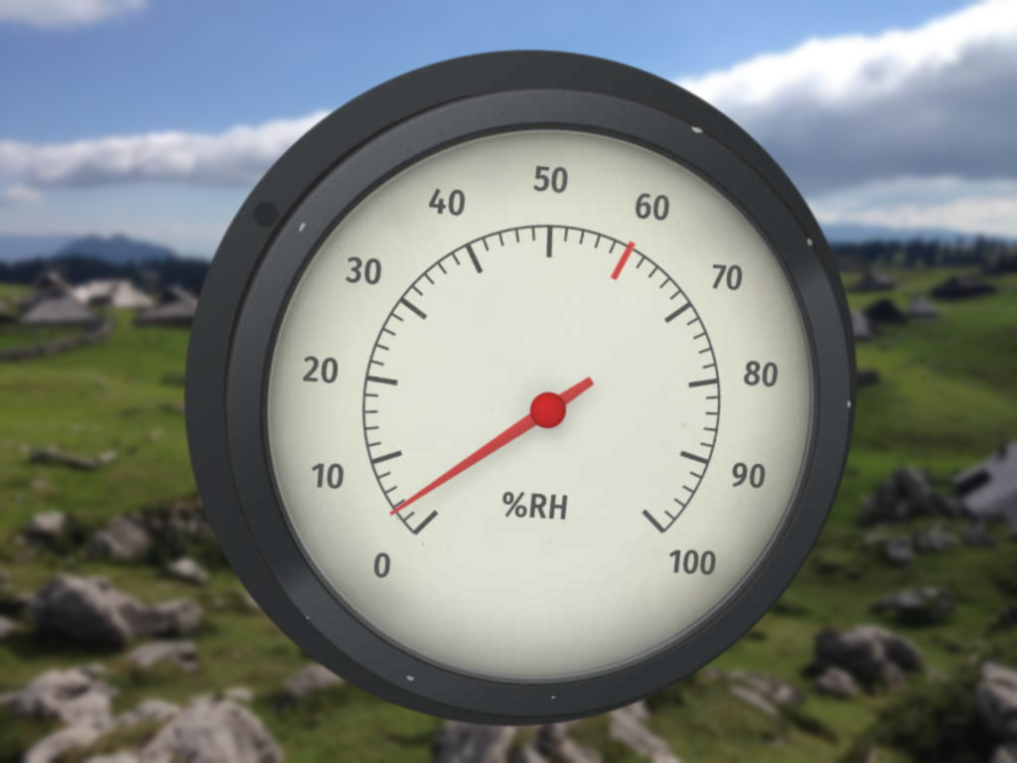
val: 4 (%)
